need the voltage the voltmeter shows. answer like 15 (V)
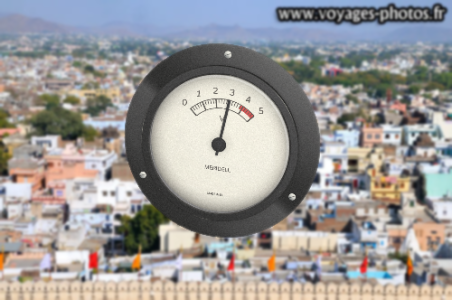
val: 3 (V)
